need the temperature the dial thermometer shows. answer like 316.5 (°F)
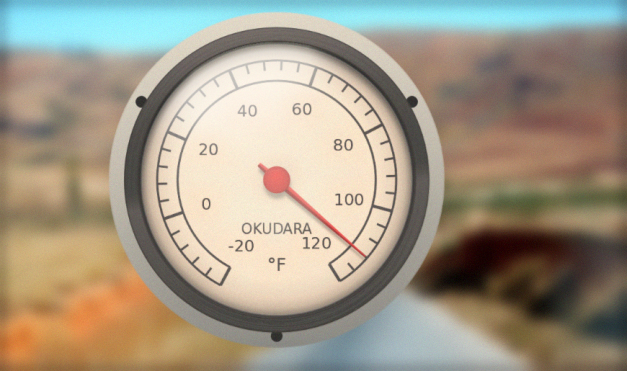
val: 112 (°F)
